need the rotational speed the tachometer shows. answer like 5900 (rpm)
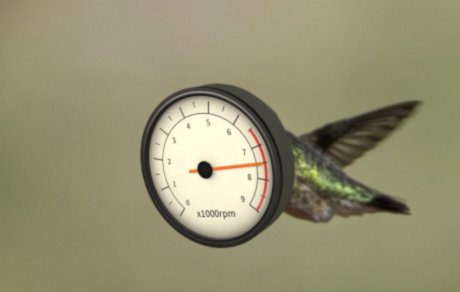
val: 7500 (rpm)
